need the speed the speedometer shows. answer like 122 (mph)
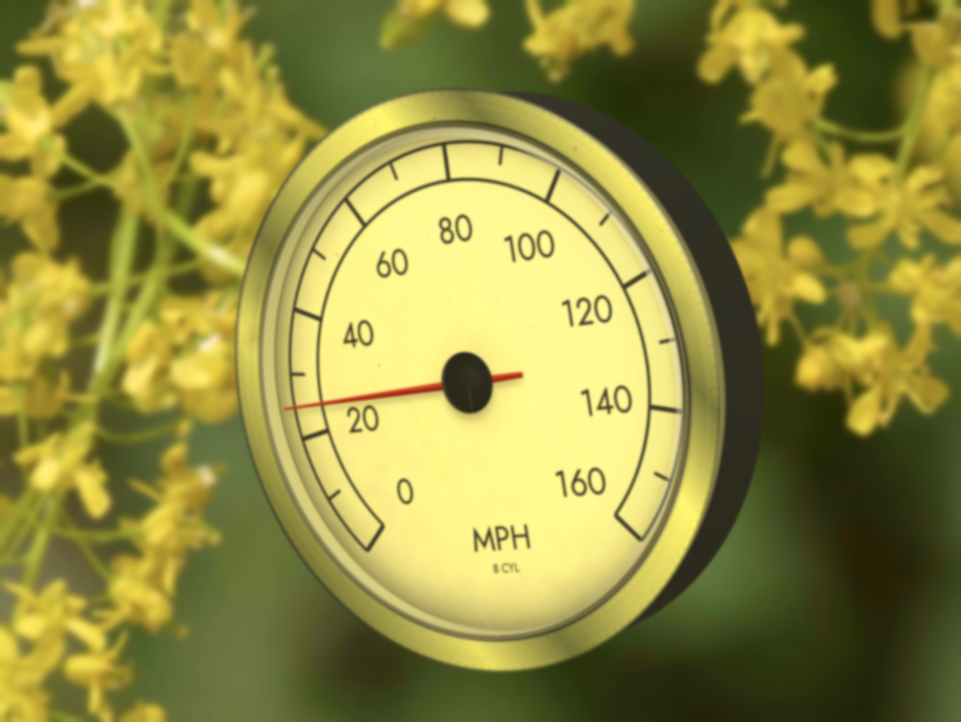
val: 25 (mph)
